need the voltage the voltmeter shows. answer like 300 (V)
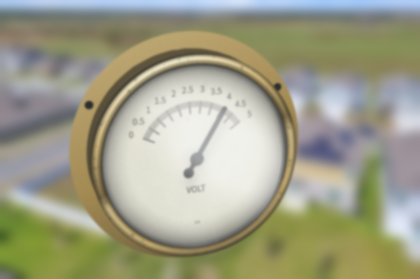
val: 4 (V)
